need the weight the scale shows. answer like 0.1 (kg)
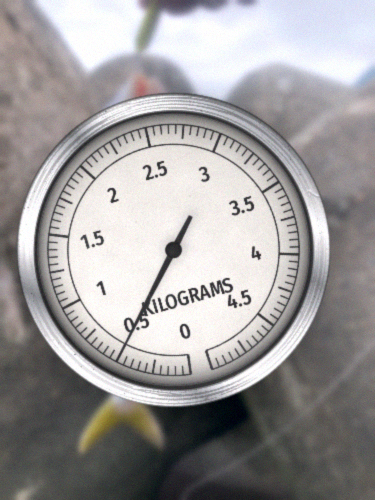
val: 0.5 (kg)
